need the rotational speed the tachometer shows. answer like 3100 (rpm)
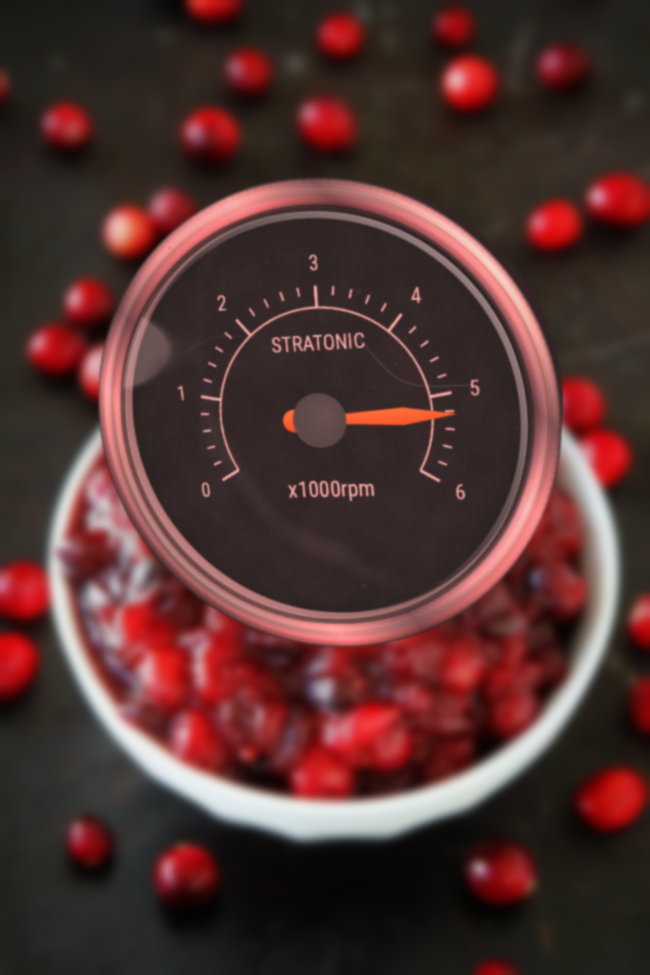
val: 5200 (rpm)
